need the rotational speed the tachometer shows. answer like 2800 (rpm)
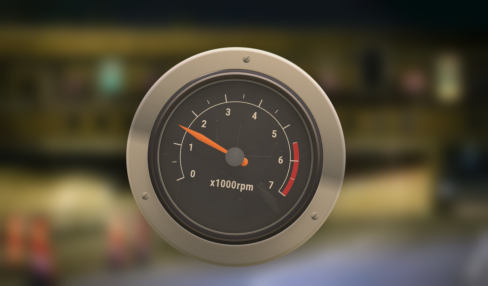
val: 1500 (rpm)
